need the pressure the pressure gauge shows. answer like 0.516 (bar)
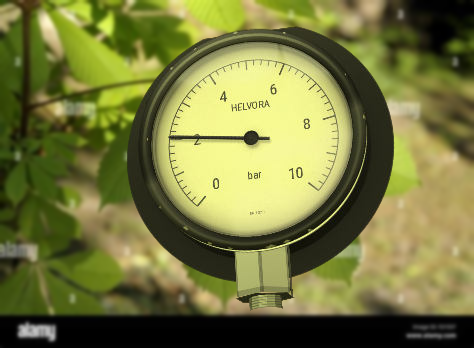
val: 2 (bar)
